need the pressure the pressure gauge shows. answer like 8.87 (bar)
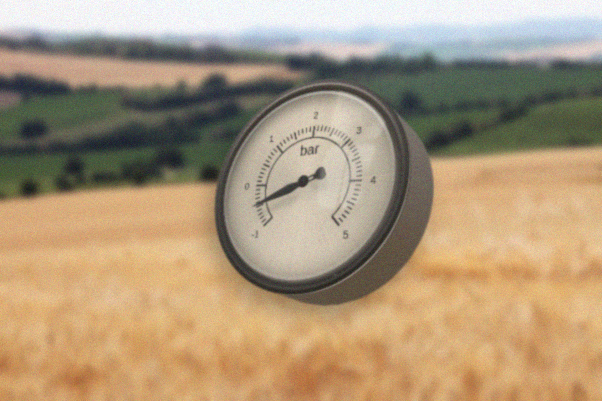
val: -0.5 (bar)
